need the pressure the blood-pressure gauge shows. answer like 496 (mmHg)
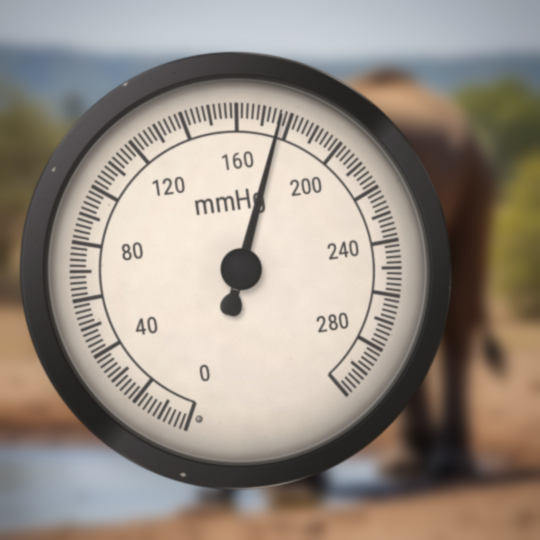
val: 176 (mmHg)
